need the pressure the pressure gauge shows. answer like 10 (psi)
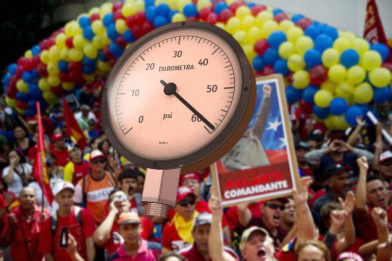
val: 59 (psi)
